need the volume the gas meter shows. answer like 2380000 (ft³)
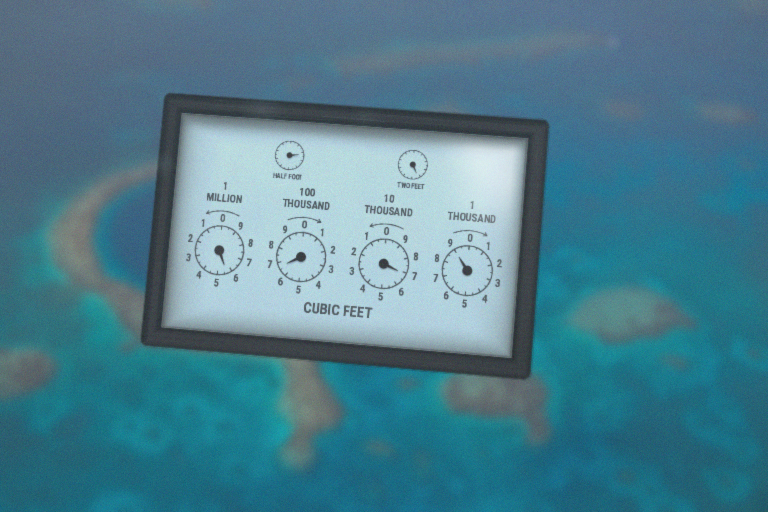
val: 566900 (ft³)
